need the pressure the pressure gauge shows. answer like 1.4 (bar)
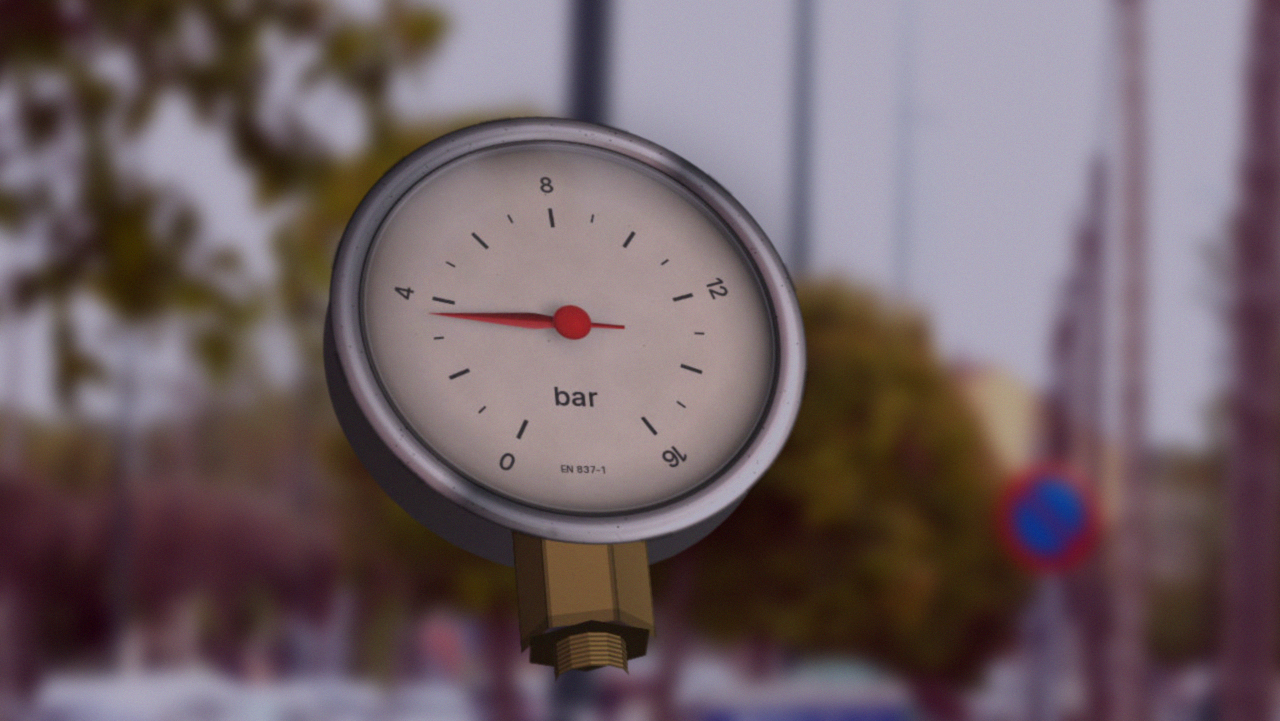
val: 3.5 (bar)
